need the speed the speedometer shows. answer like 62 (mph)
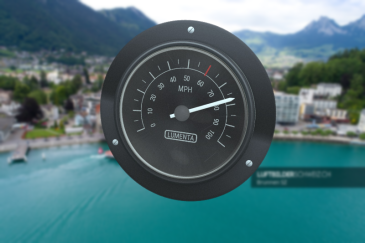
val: 77.5 (mph)
